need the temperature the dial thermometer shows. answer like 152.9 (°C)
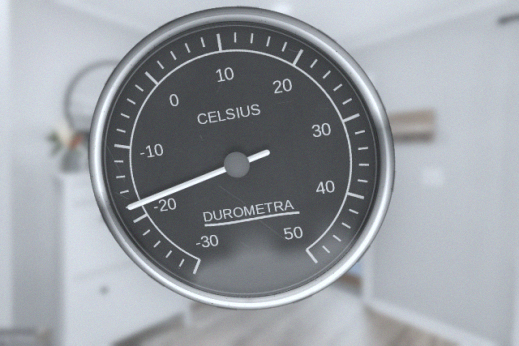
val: -18 (°C)
